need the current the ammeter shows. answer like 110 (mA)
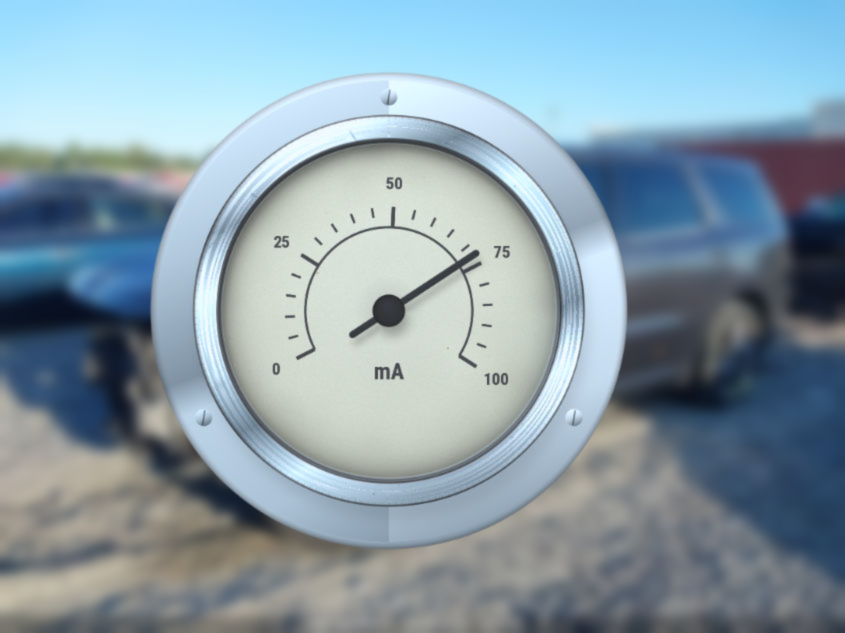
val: 72.5 (mA)
